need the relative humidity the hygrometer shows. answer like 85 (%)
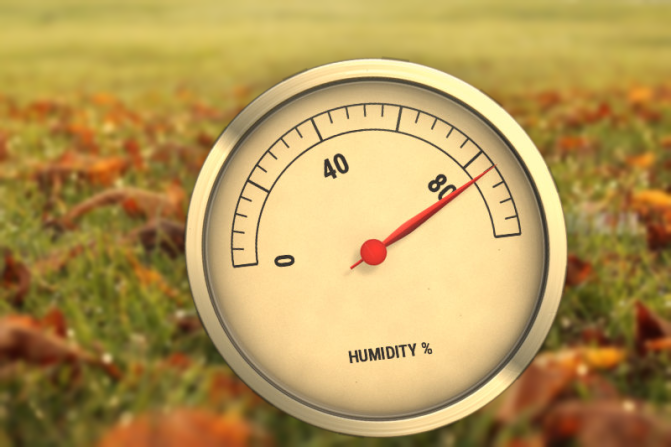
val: 84 (%)
